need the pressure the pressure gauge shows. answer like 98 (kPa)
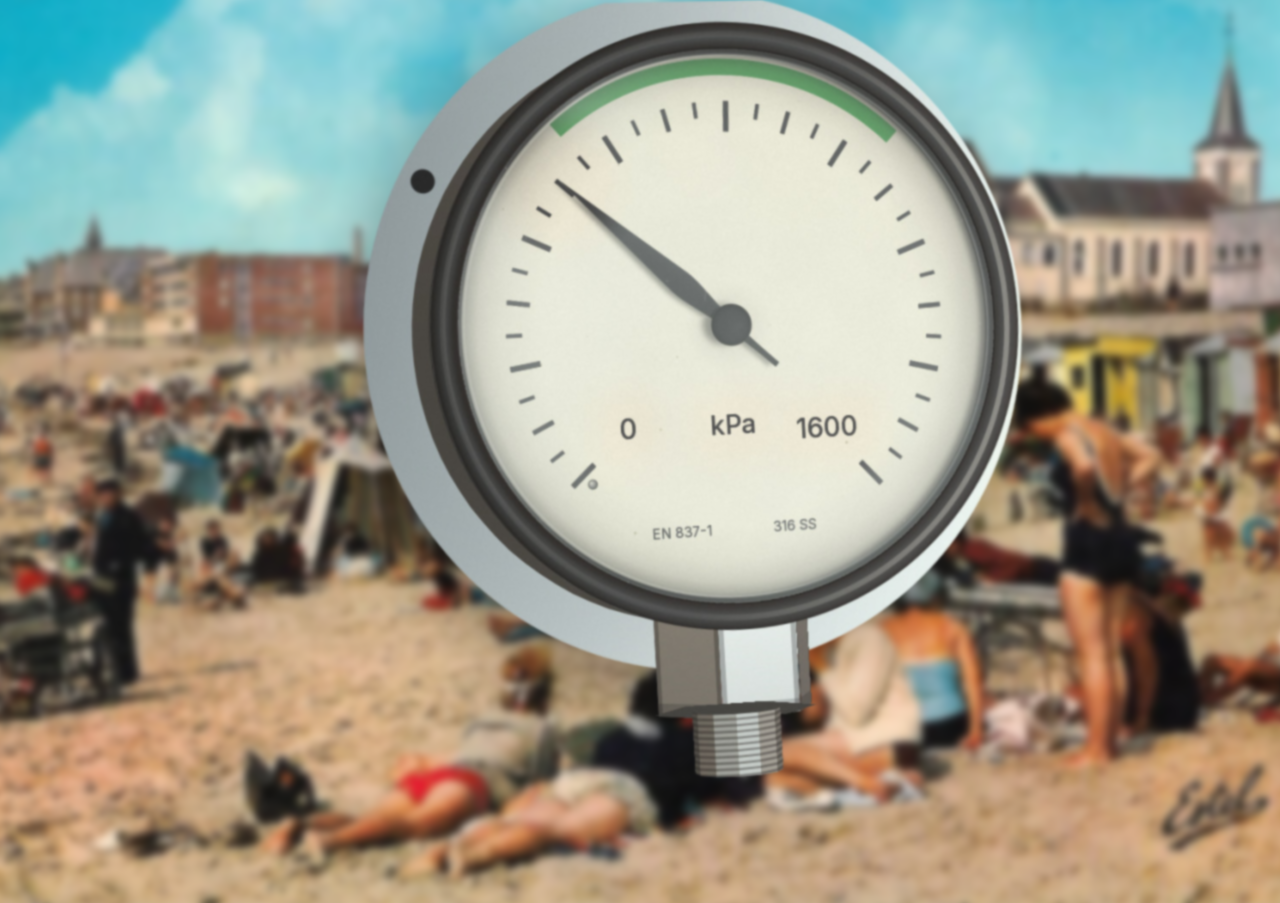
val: 500 (kPa)
